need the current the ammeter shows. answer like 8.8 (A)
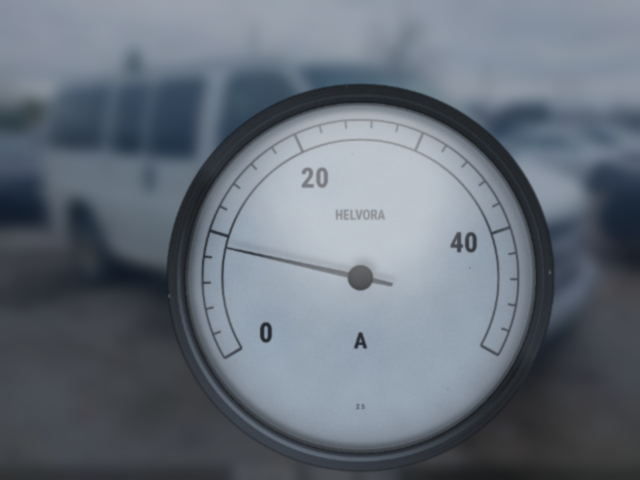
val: 9 (A)
